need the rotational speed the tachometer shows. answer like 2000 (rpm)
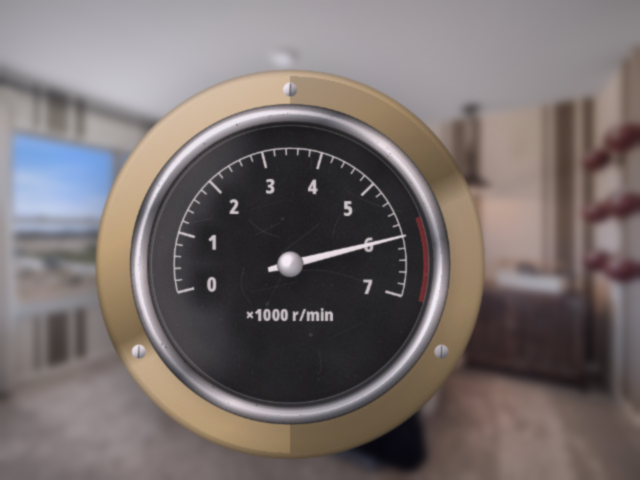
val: 6000 (rpm)
